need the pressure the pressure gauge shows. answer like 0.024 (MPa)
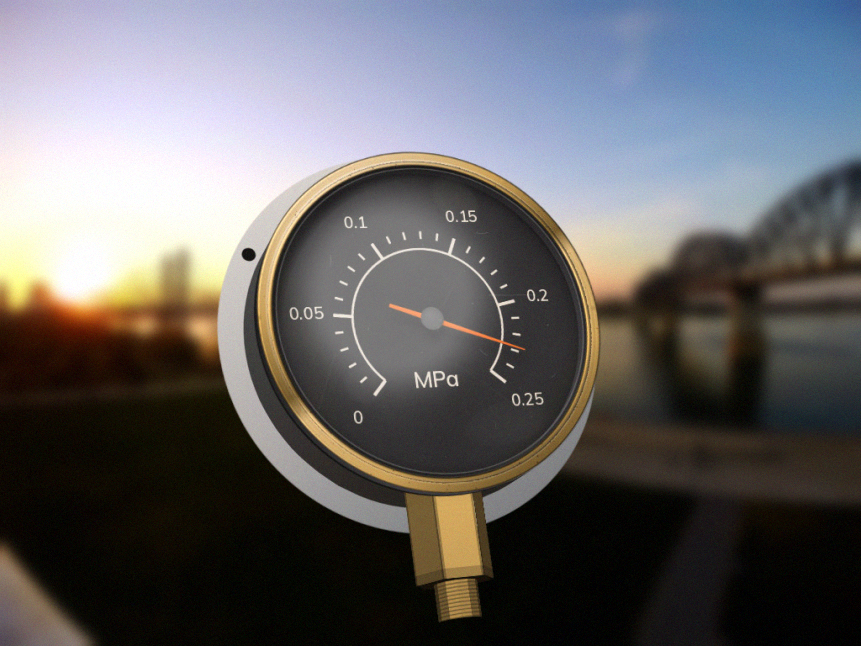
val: 0.23 (MPa)
